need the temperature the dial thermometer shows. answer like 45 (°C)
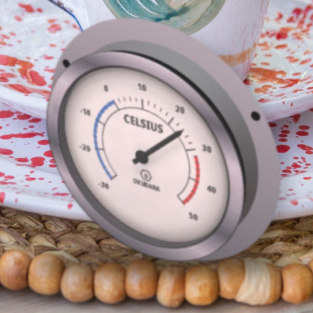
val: 24 (°C)
